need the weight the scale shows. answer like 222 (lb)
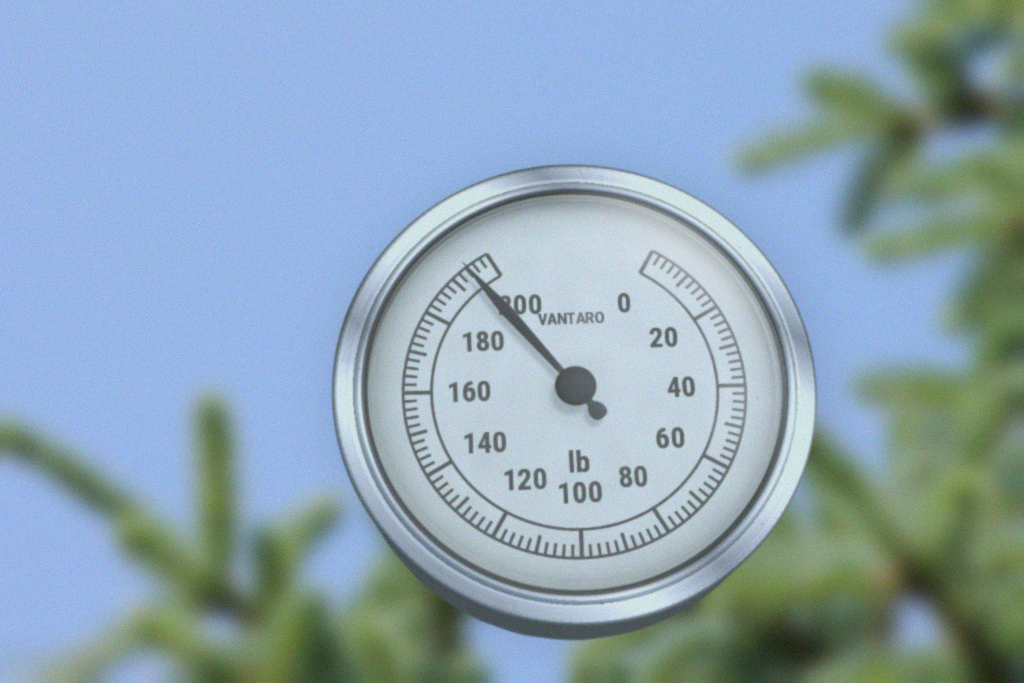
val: 194 (lb)
